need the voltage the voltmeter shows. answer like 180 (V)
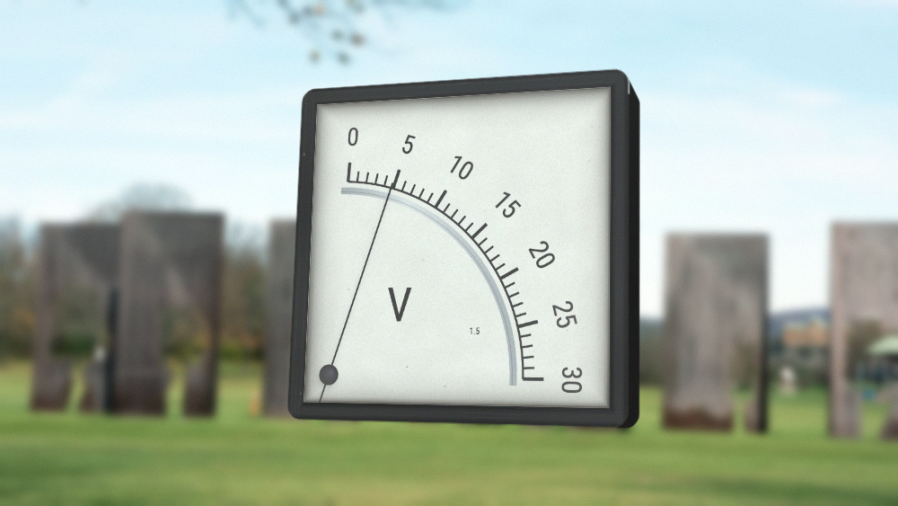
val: 5 (V)
